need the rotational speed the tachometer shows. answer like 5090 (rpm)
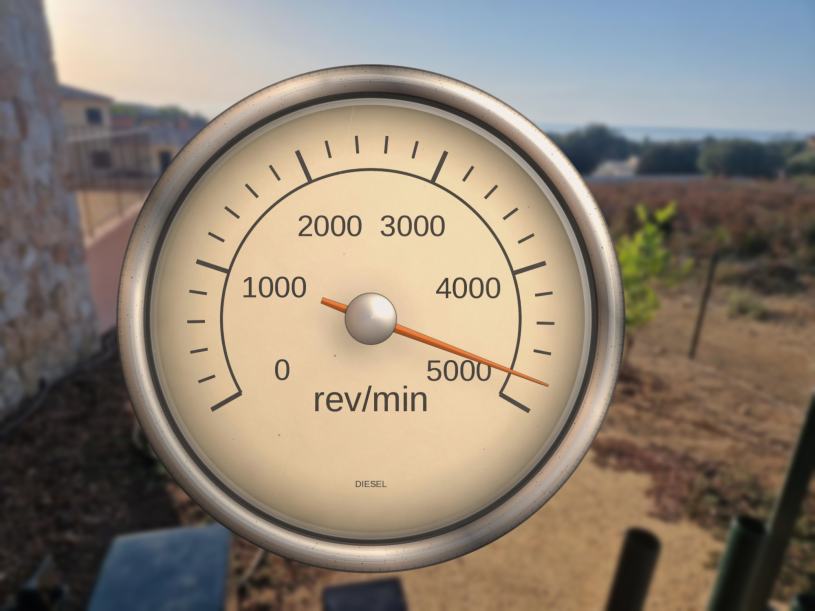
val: 4800 (rpm)
